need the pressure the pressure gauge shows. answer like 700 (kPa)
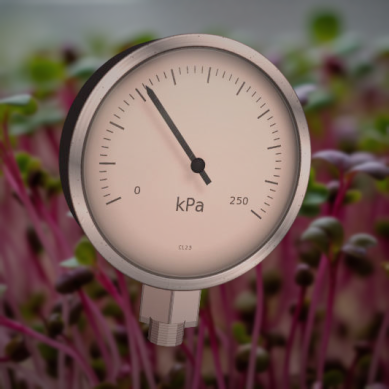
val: 80 (kPa)
